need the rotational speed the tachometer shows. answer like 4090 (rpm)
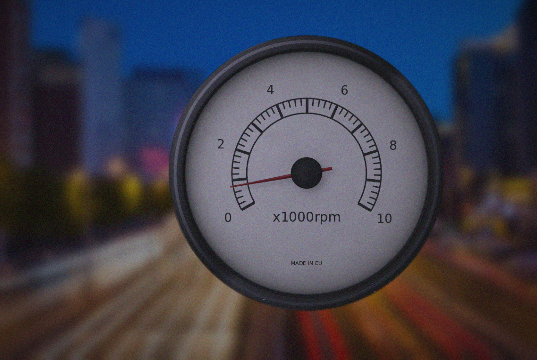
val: 800 (rpm)
